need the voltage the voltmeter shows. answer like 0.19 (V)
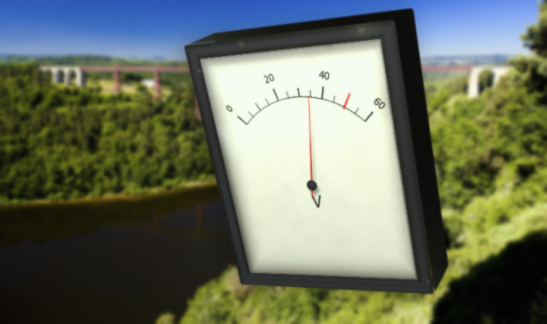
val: 35 (V)
